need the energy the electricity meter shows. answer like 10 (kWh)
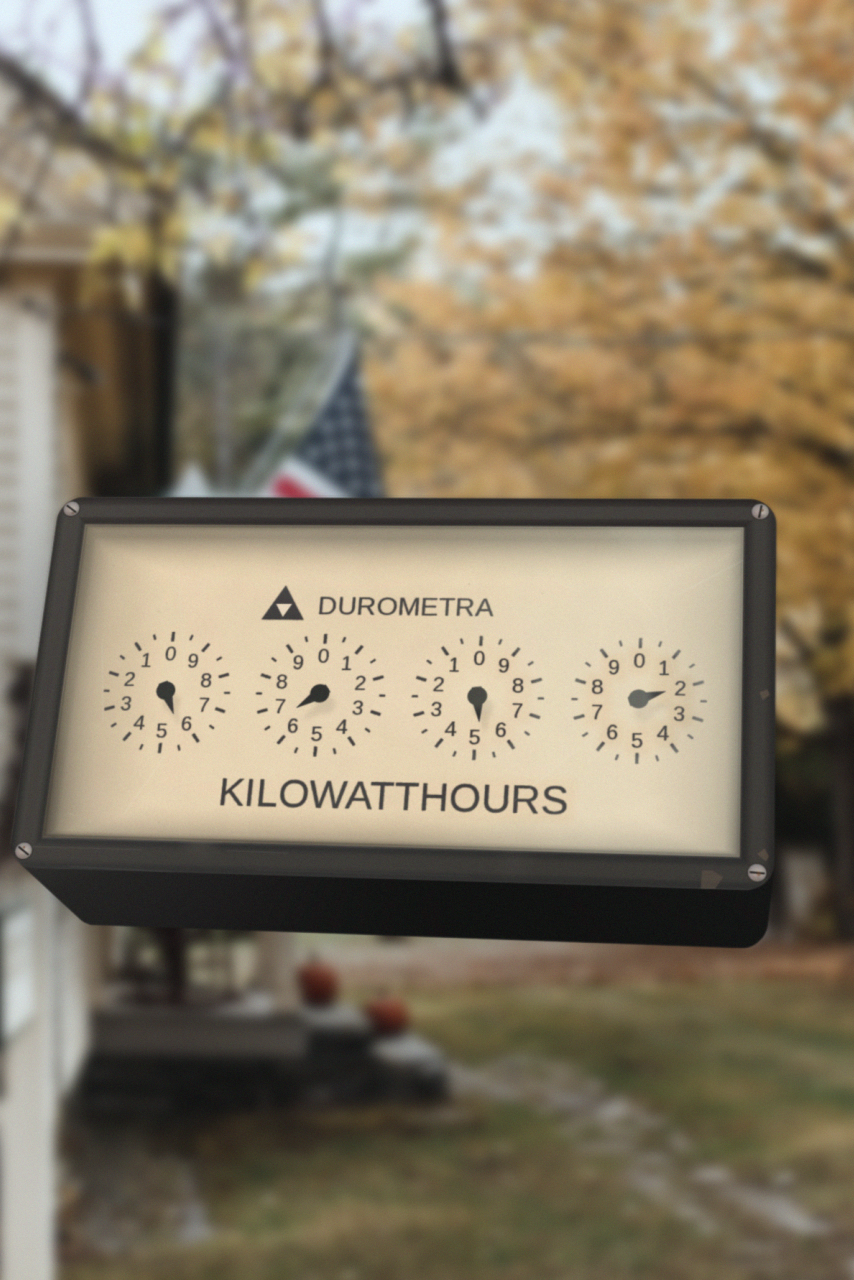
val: 5652 (kWh)
